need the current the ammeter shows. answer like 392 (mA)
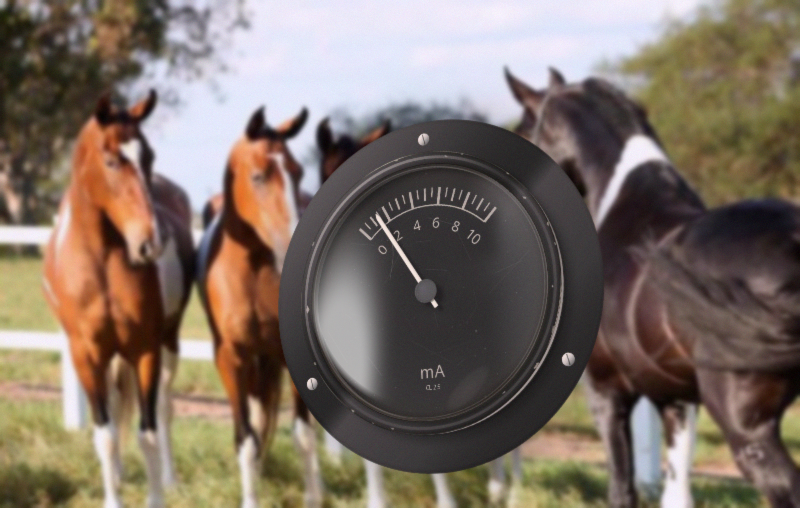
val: 1.5 (mA)
